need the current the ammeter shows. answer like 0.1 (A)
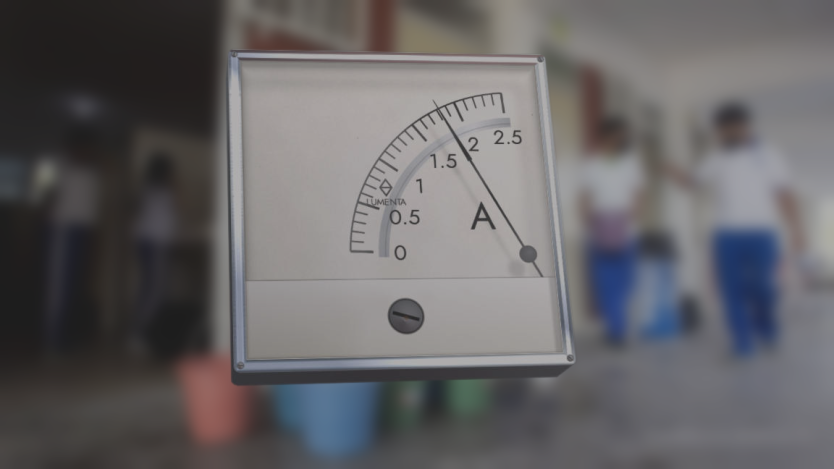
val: 1.8 (A)
